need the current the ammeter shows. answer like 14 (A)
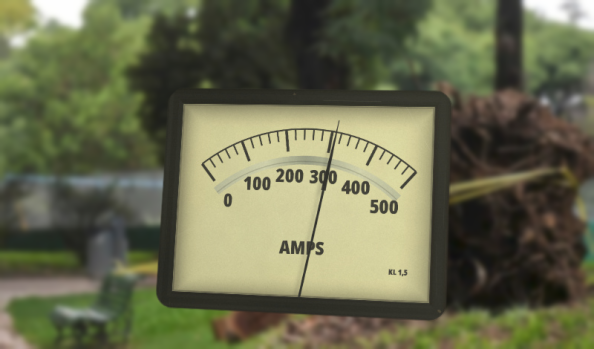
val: 310 (A)
